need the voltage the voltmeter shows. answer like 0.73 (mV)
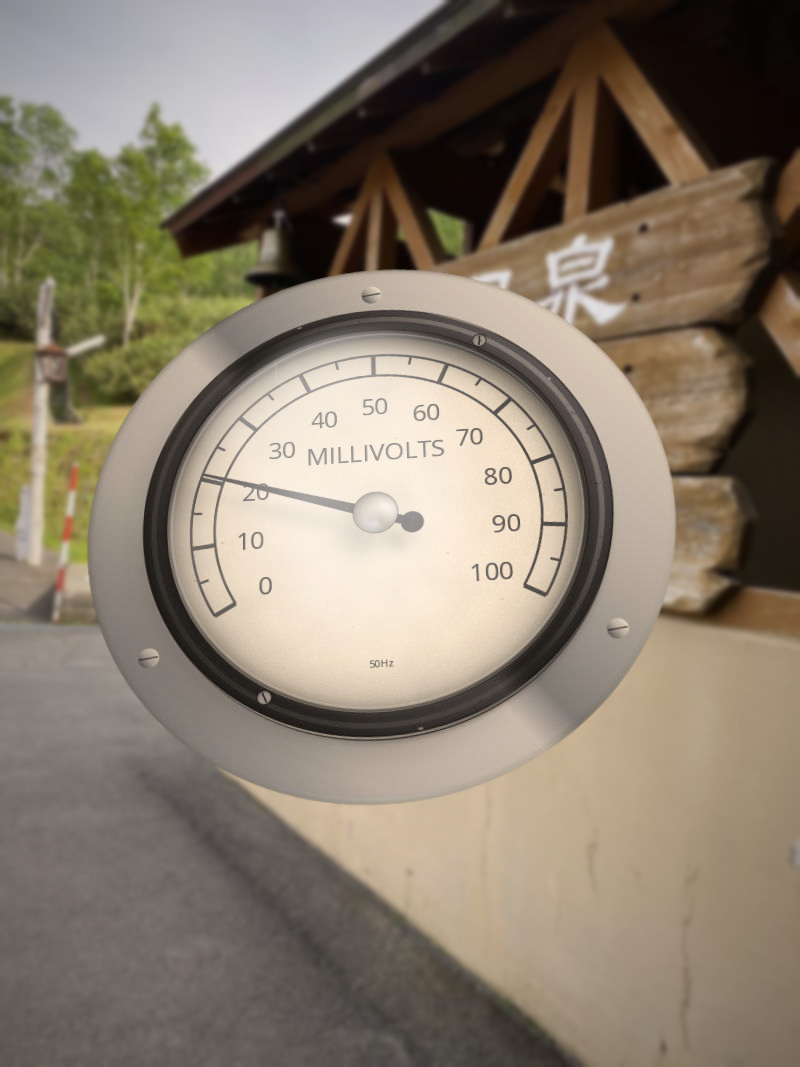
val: 20 (mV)
